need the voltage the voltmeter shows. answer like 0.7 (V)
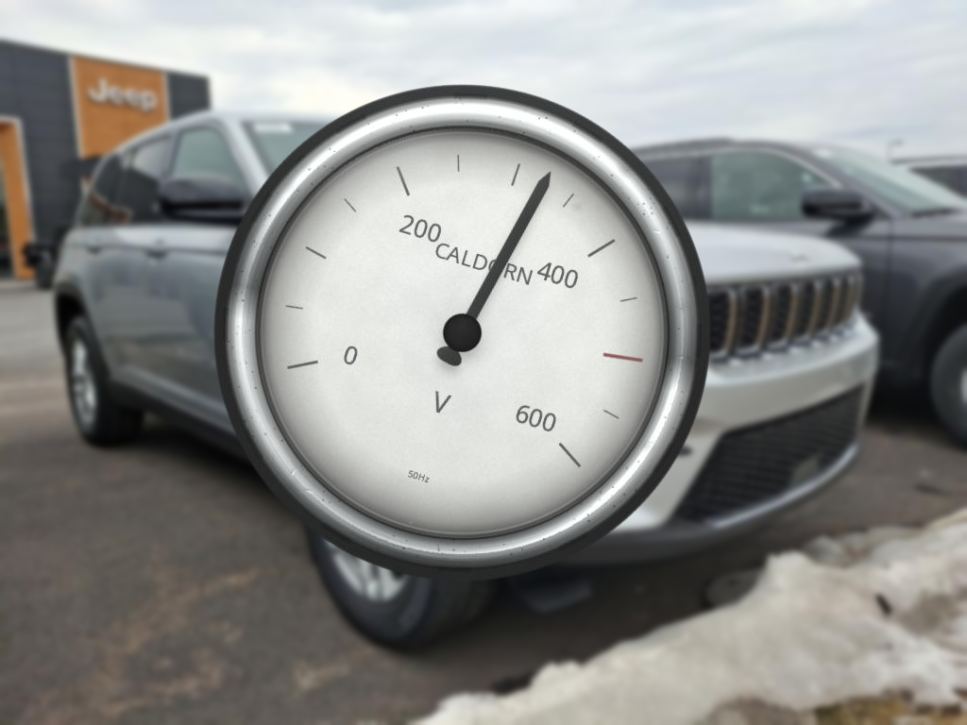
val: 325 (V)
